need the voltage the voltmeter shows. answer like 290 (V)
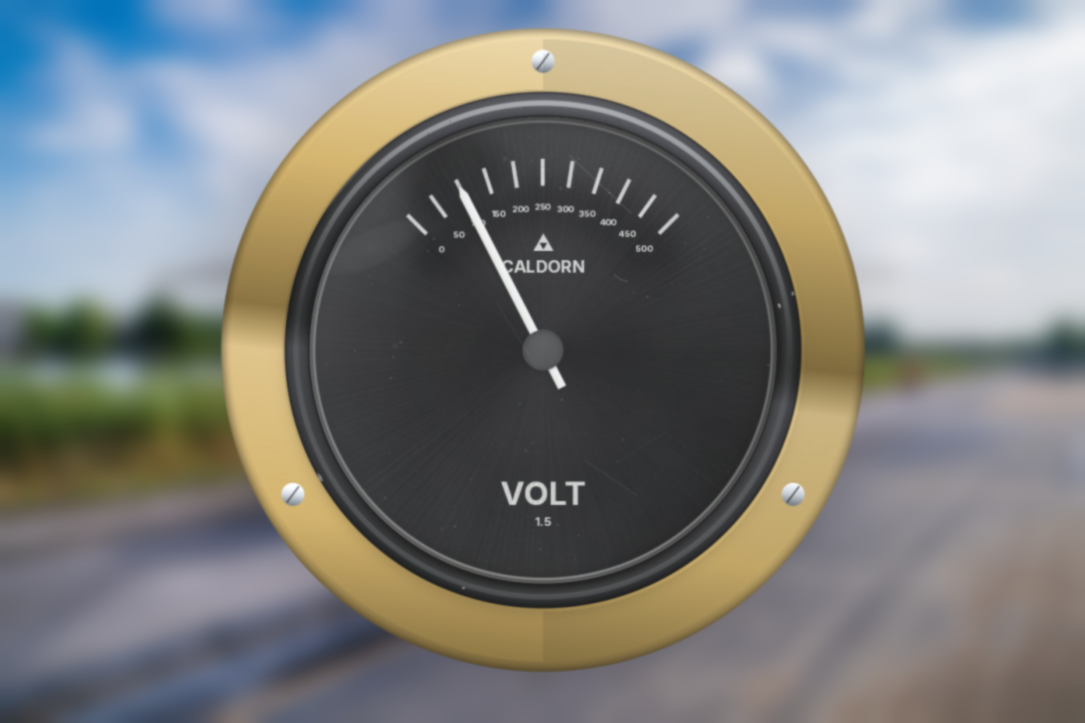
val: 100 (V)
